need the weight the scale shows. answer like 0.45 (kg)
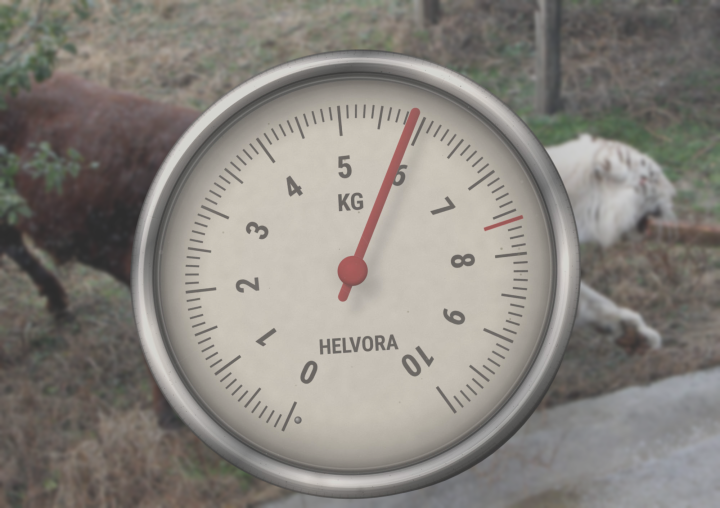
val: 5.9 (kg)
